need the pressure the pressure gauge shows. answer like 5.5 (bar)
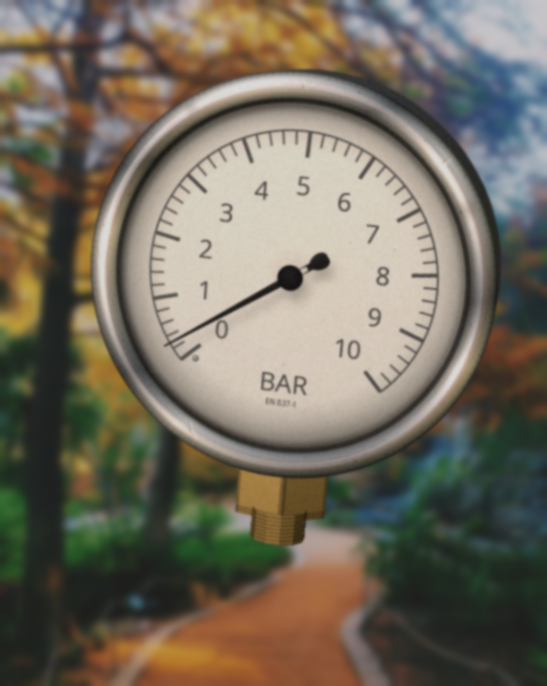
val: 0.3 (bar)
